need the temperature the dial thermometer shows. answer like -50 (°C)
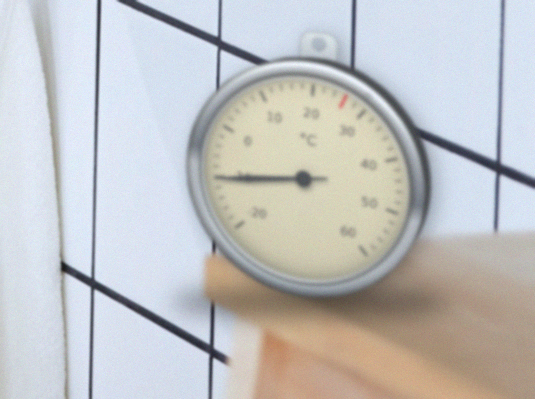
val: -10 (°C)
